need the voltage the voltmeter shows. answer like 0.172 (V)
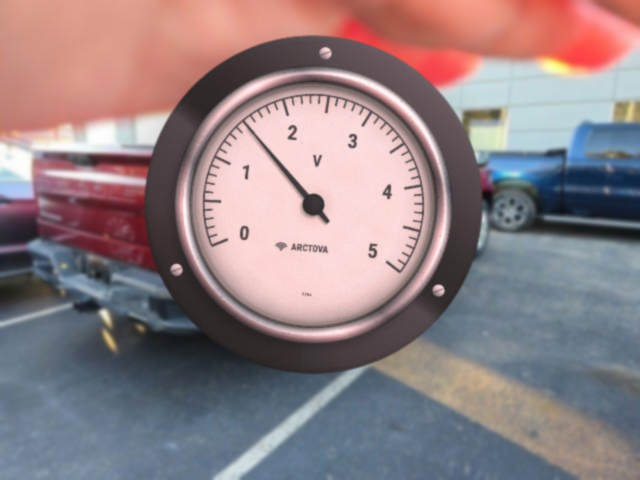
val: 1.5 (V)
